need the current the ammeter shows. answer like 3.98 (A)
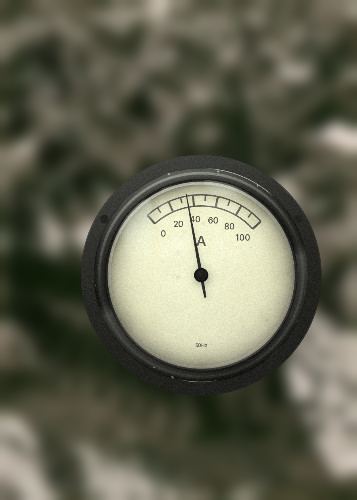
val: 35 (A)
